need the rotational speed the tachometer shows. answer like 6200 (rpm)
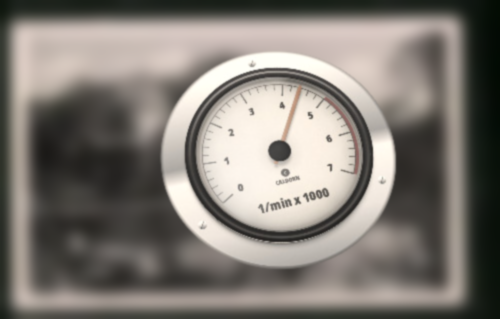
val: 4400 (rpm)
